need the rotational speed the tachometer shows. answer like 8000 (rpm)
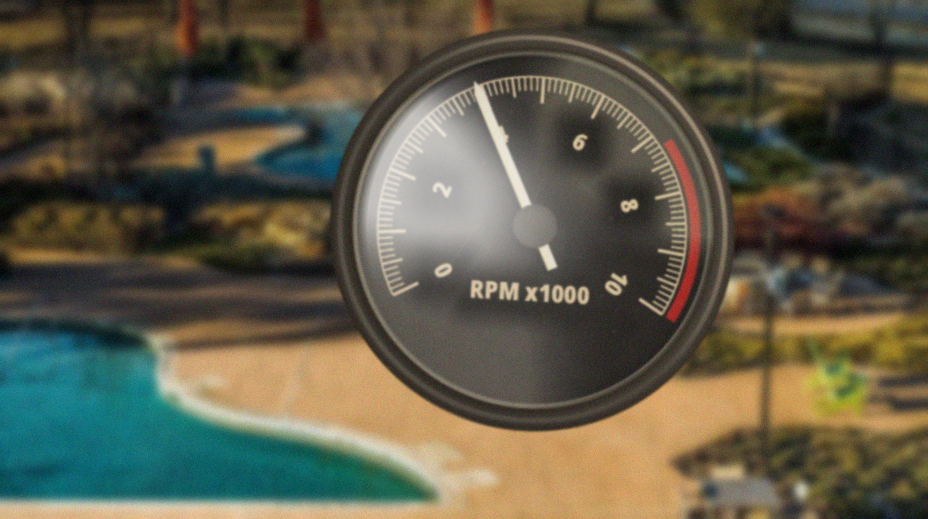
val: 3900 (rpm)
